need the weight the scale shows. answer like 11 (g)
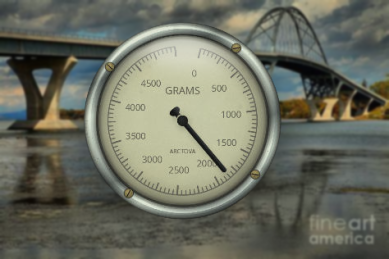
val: 1850 (g)
